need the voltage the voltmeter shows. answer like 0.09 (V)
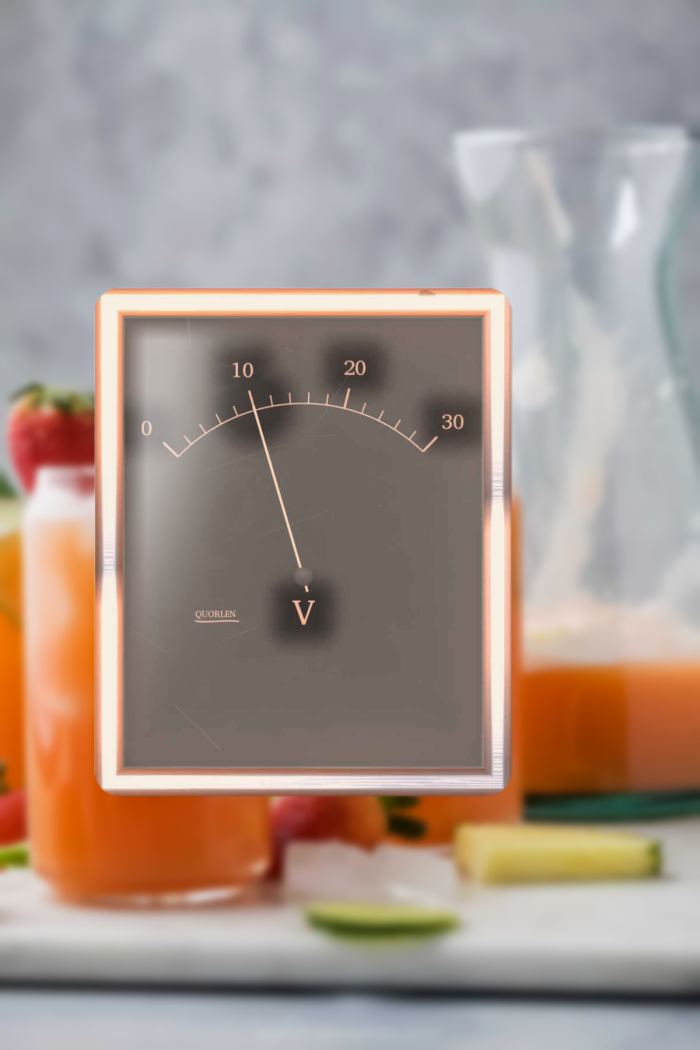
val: 10 (V)
